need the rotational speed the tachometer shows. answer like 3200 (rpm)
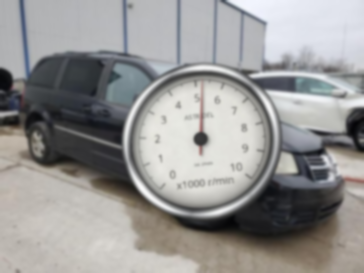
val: 5250 (rpm)
